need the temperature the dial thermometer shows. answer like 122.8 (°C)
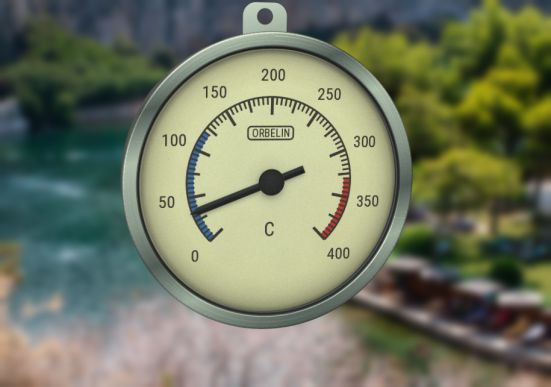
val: 35 (°C)
